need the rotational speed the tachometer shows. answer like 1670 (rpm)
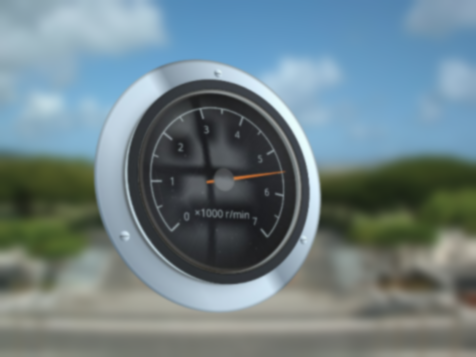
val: 5500 (rpm)
